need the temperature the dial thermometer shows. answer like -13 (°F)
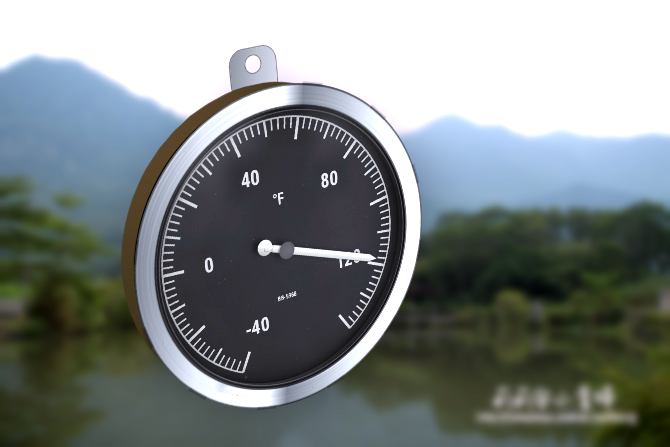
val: 118 (°F)
